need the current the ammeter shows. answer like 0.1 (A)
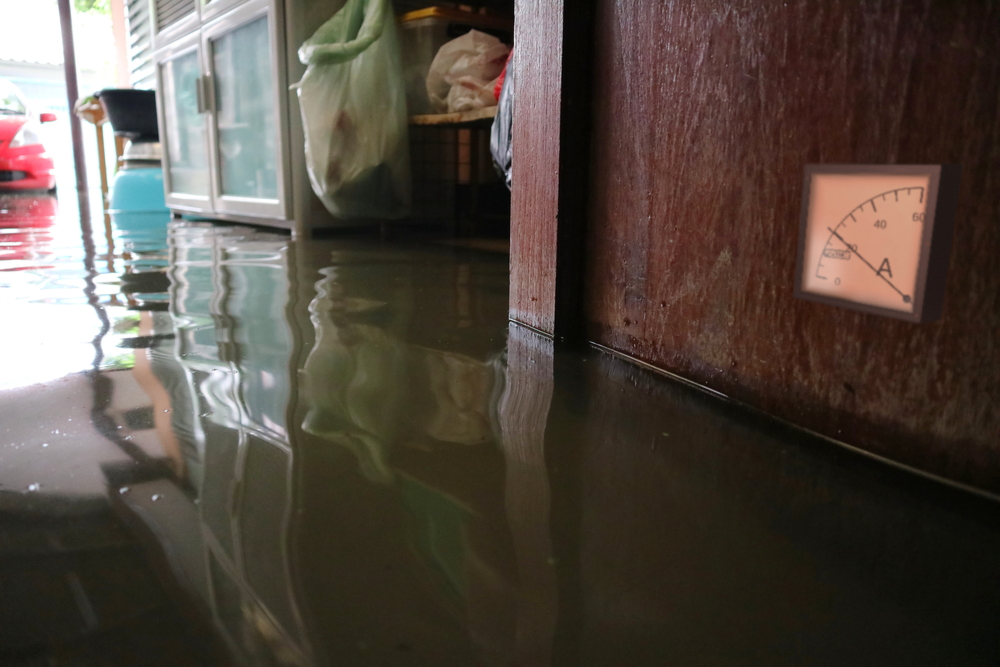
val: 20 (A)
